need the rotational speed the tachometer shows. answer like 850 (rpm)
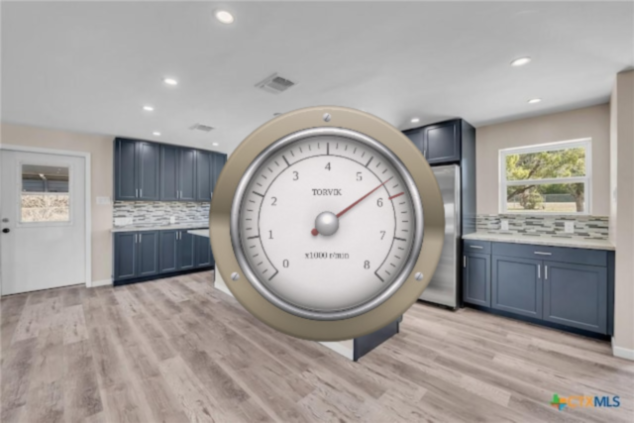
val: 5600 (rpm)
